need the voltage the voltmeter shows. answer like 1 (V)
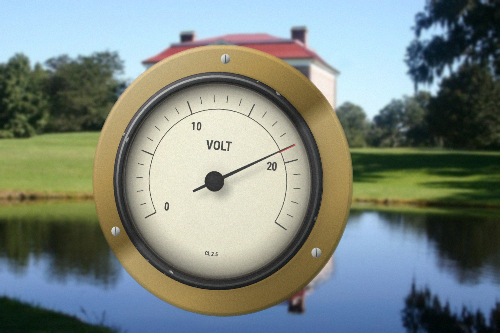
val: 19 (V)
